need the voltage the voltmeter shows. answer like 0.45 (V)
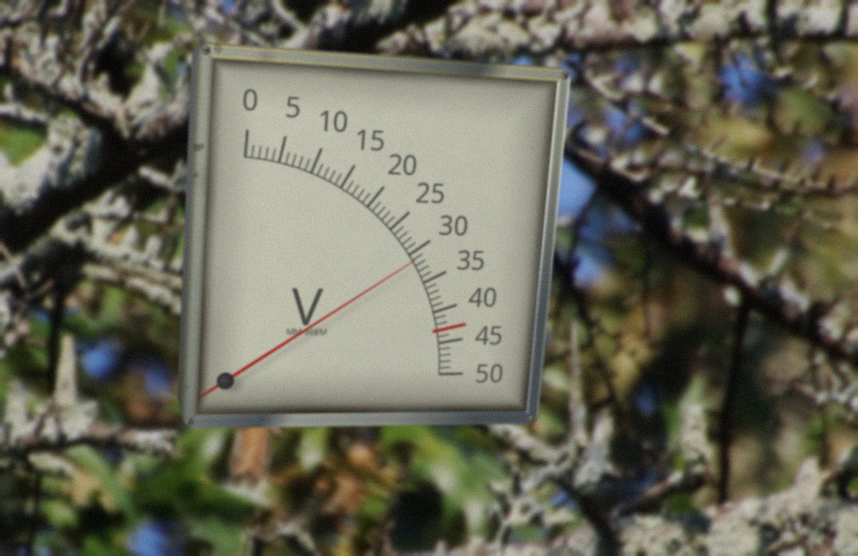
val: 31 (V)
